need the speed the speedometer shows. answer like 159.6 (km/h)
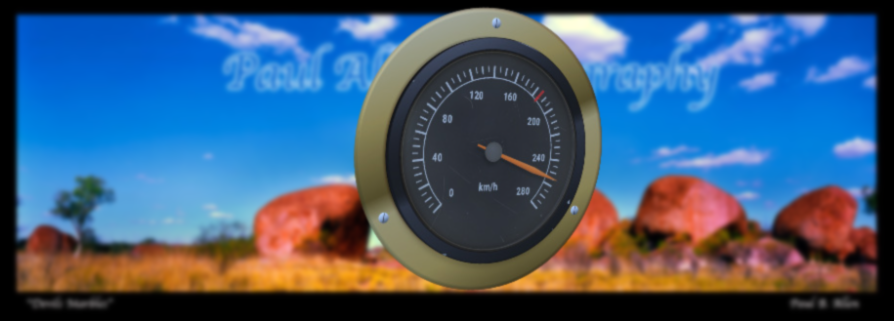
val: 255 (km/h)
